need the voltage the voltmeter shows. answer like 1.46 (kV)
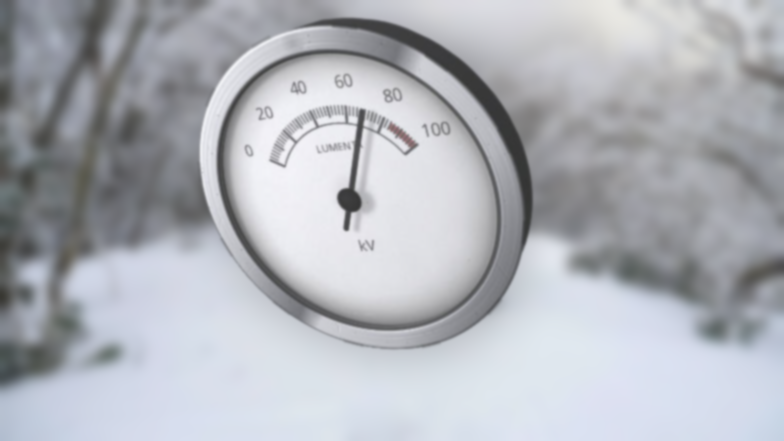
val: 70 (kV)
